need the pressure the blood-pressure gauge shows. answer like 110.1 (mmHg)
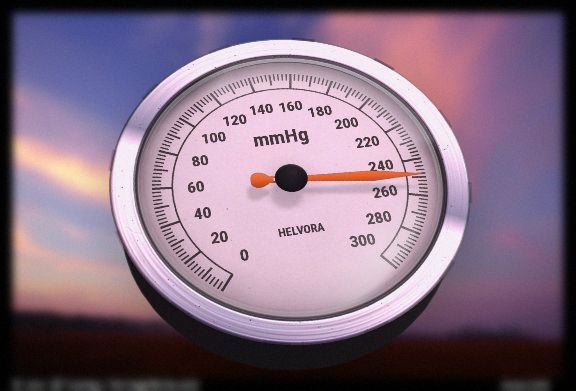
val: 250 (mmHg)
